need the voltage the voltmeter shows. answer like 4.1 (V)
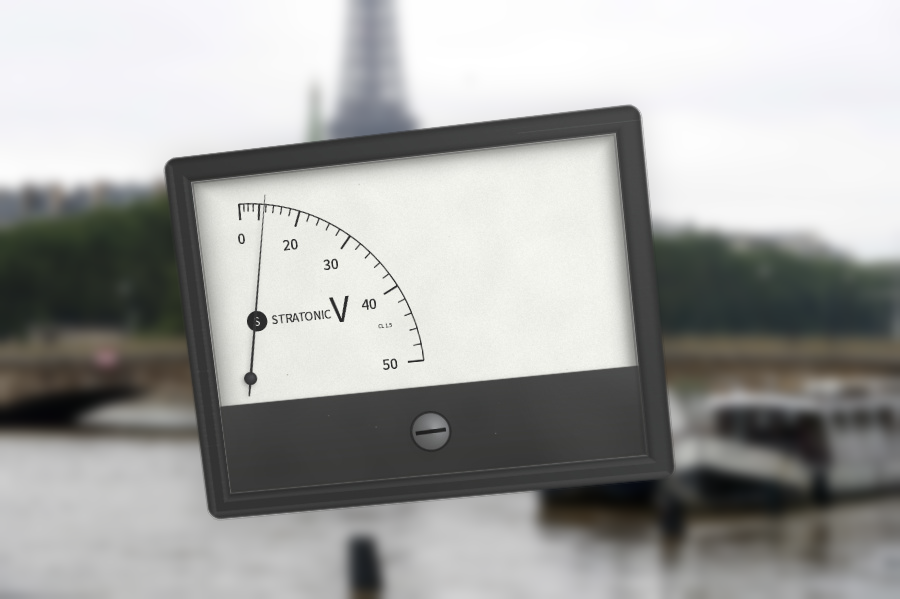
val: 12 (V)
